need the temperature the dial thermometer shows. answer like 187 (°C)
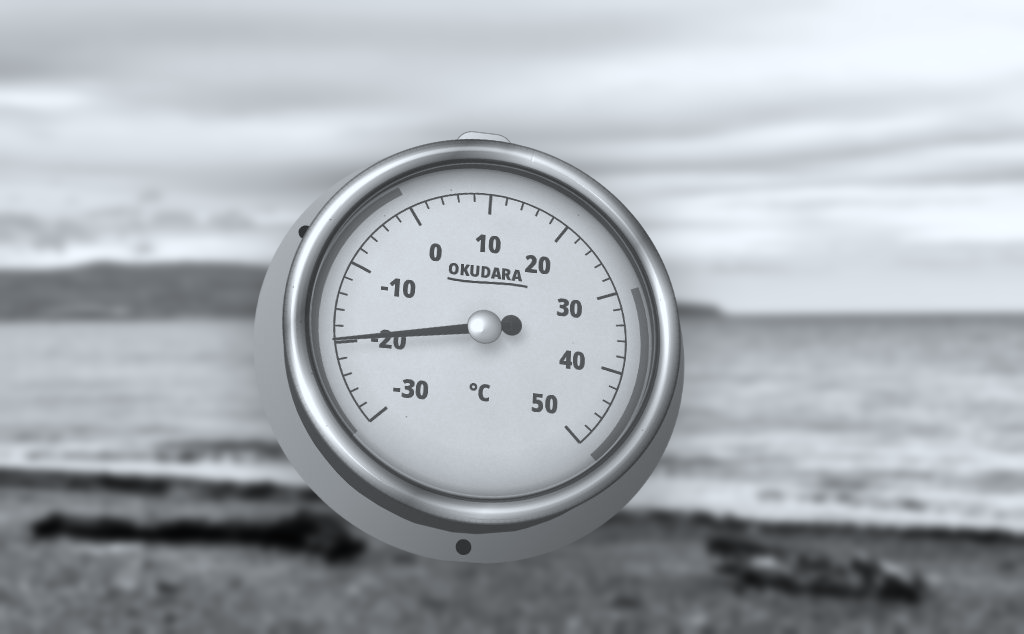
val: -20 (°C)
